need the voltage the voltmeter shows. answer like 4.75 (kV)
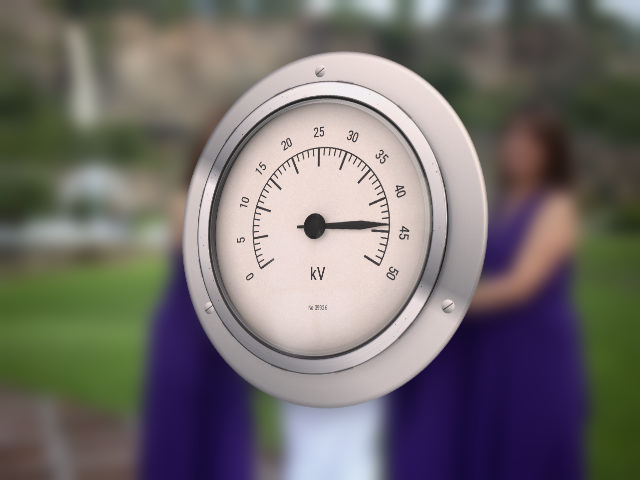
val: 44 (kV)
